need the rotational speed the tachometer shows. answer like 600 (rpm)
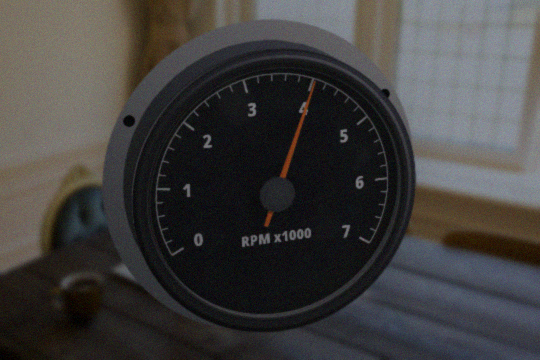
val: 4000 (rpm)
